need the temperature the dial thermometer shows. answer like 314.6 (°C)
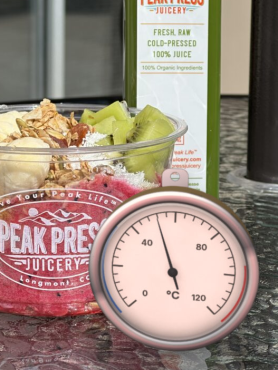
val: 52 (°C)
